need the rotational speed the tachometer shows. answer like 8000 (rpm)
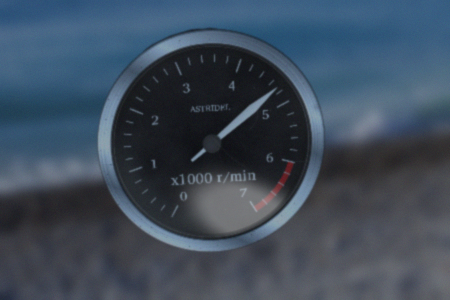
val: 4700 (rpm)
